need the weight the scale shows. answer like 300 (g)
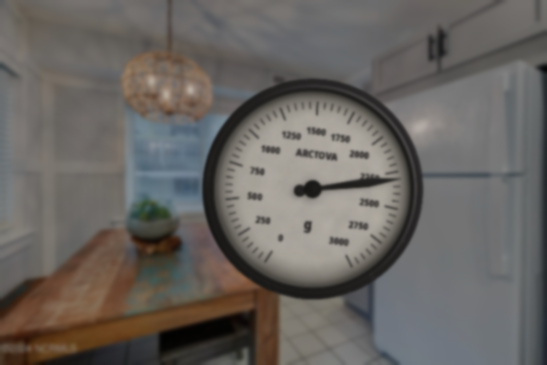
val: 2300 (g)
